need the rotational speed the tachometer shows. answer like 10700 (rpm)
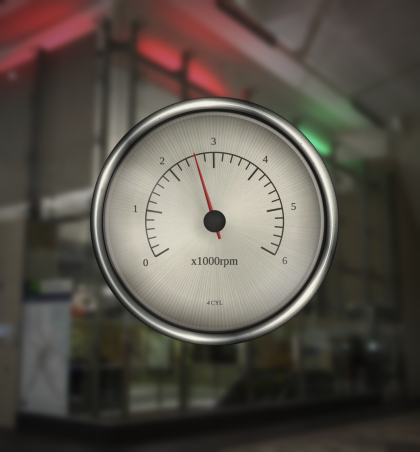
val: 2600 (rpm)
